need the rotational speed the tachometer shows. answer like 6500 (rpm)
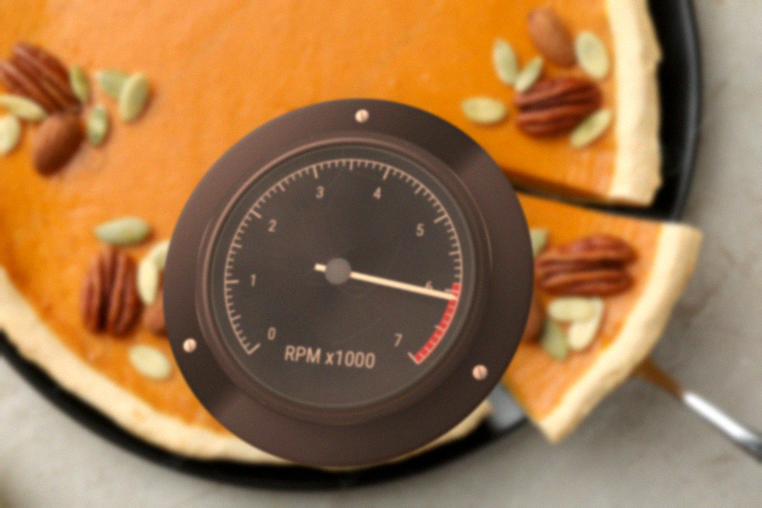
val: 6100 (rpm)
